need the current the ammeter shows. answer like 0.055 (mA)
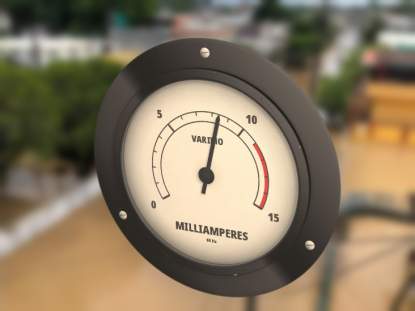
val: 8.5 (mA)
